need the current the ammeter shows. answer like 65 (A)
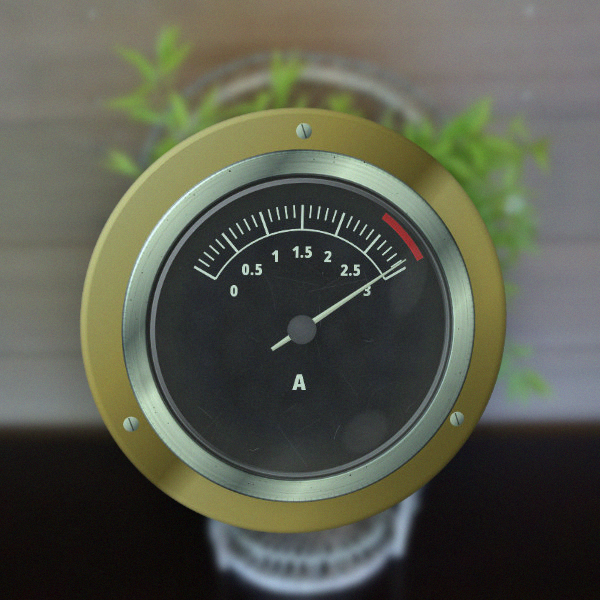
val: 2.9 (A)
